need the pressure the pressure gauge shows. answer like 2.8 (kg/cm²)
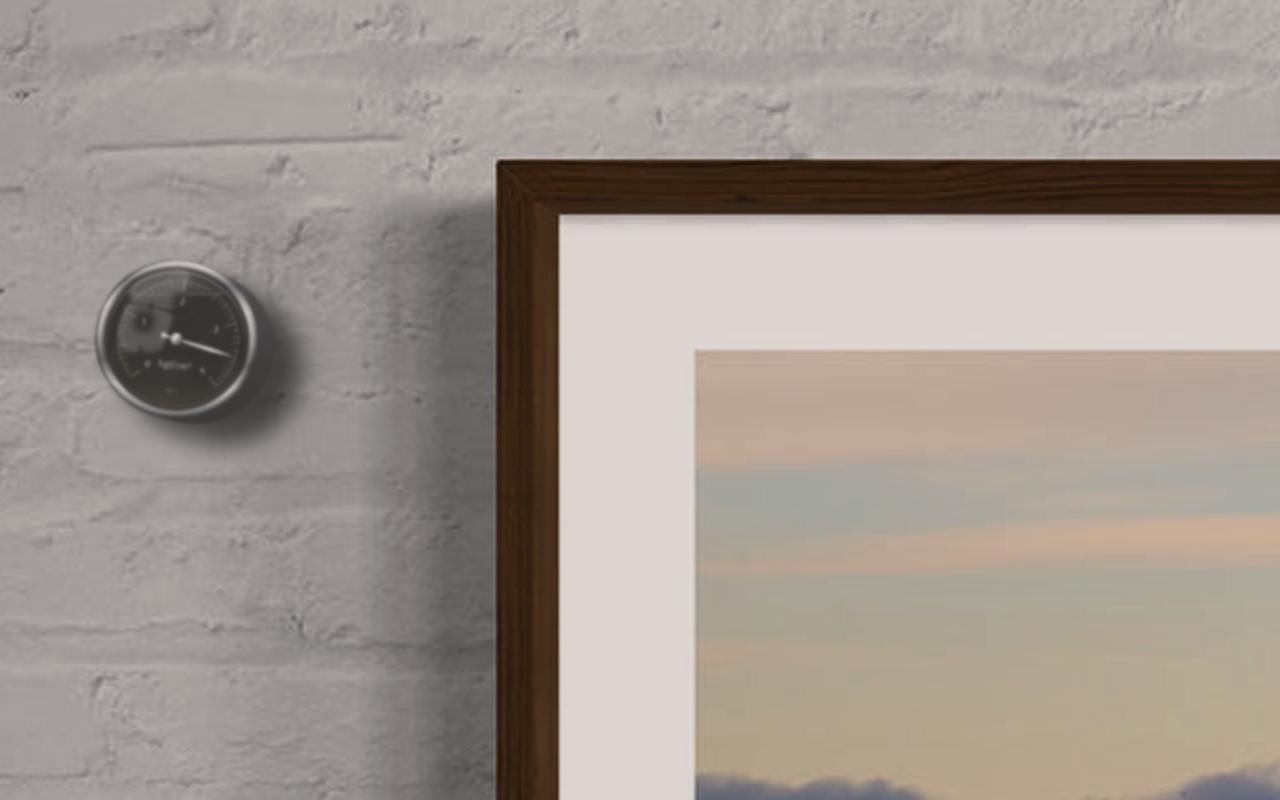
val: 3.5 (kg/cm²)
